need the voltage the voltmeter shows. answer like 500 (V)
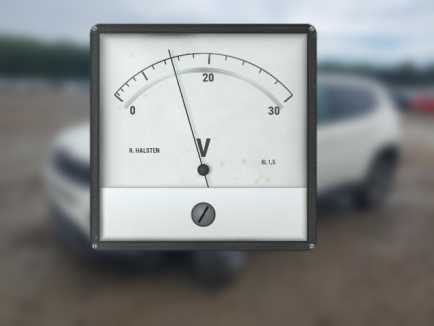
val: 15 (V)
